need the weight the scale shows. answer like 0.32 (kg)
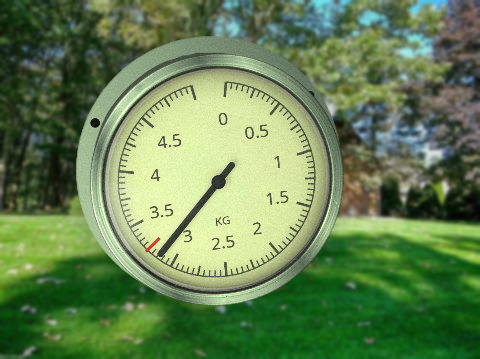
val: 3.15 (kg)
